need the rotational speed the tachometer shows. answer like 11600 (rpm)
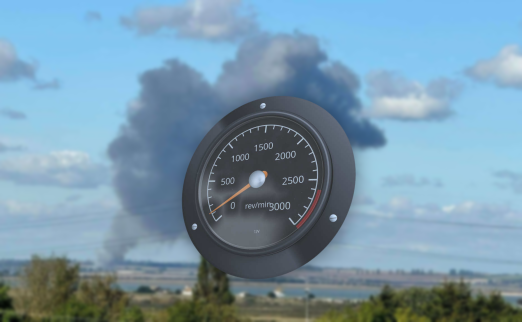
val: 100 (rpm)
